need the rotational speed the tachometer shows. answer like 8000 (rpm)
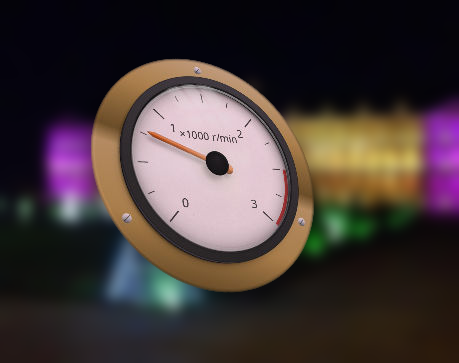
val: 750 (rpm)
